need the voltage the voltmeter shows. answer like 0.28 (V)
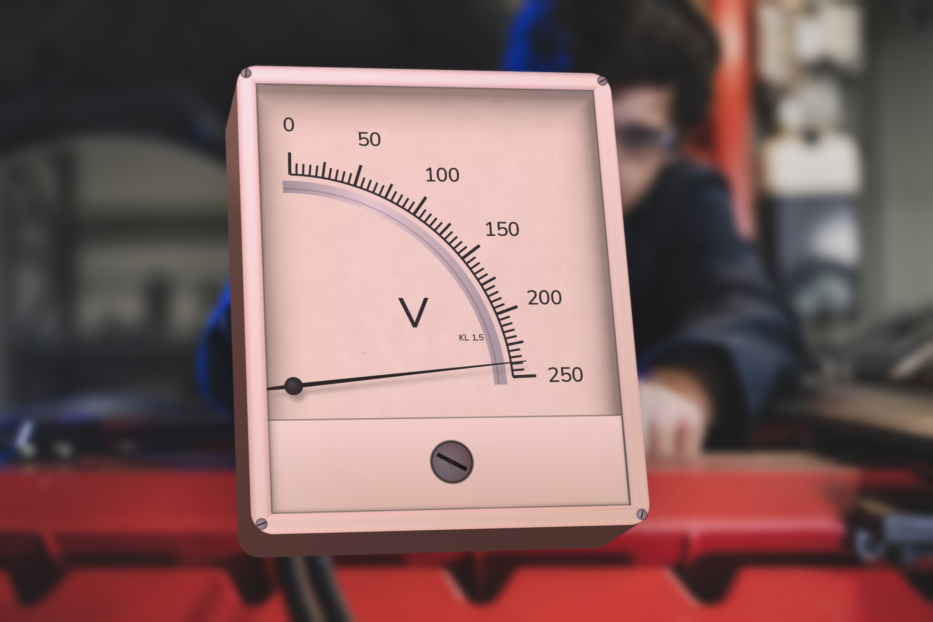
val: 240 (V)
